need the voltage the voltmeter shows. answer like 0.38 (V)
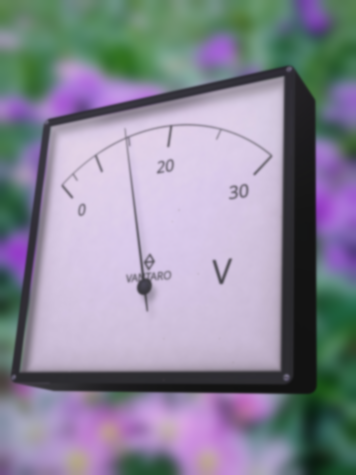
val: 15 (V)
